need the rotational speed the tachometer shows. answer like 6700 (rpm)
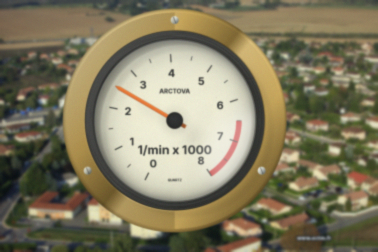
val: 2500 (rpm)
